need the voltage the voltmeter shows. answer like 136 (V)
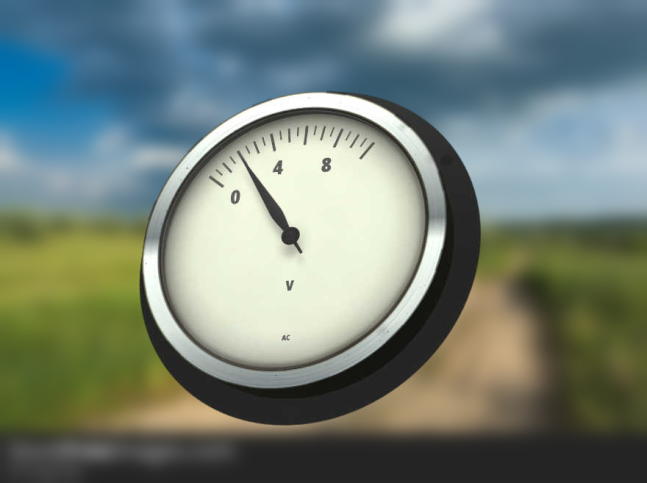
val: 2 (V)
